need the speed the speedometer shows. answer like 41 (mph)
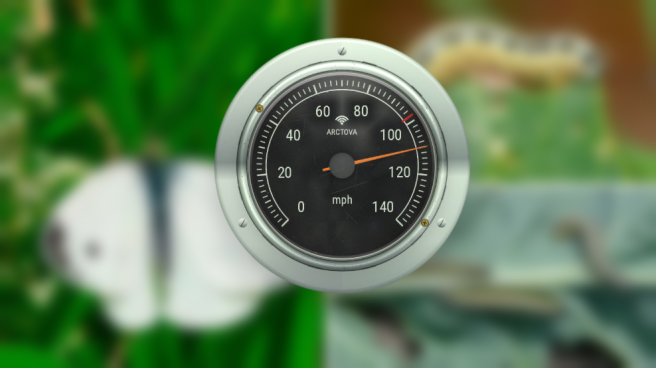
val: 110 (mph)
